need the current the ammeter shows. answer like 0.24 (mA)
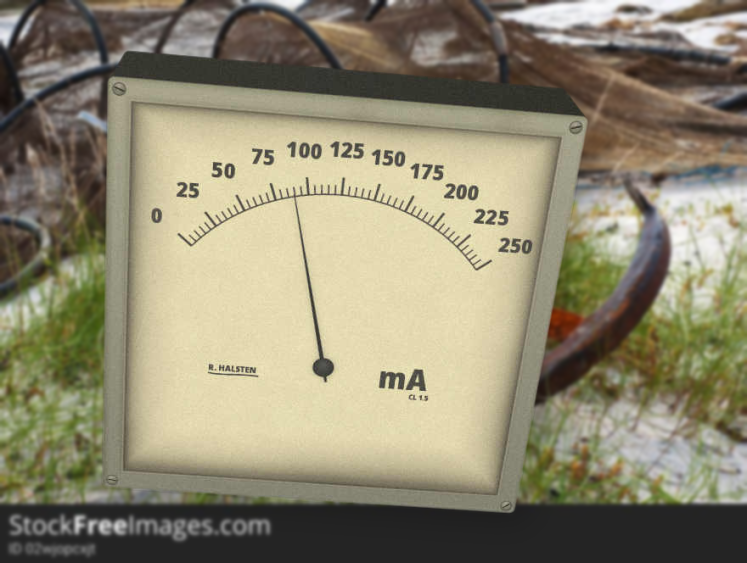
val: 90 (mA)
